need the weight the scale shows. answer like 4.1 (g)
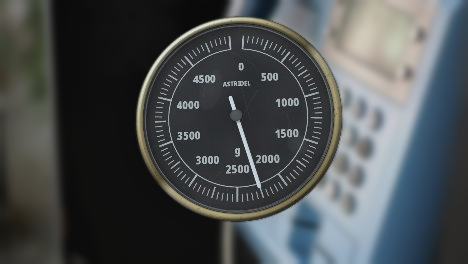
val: 2250 (g)
